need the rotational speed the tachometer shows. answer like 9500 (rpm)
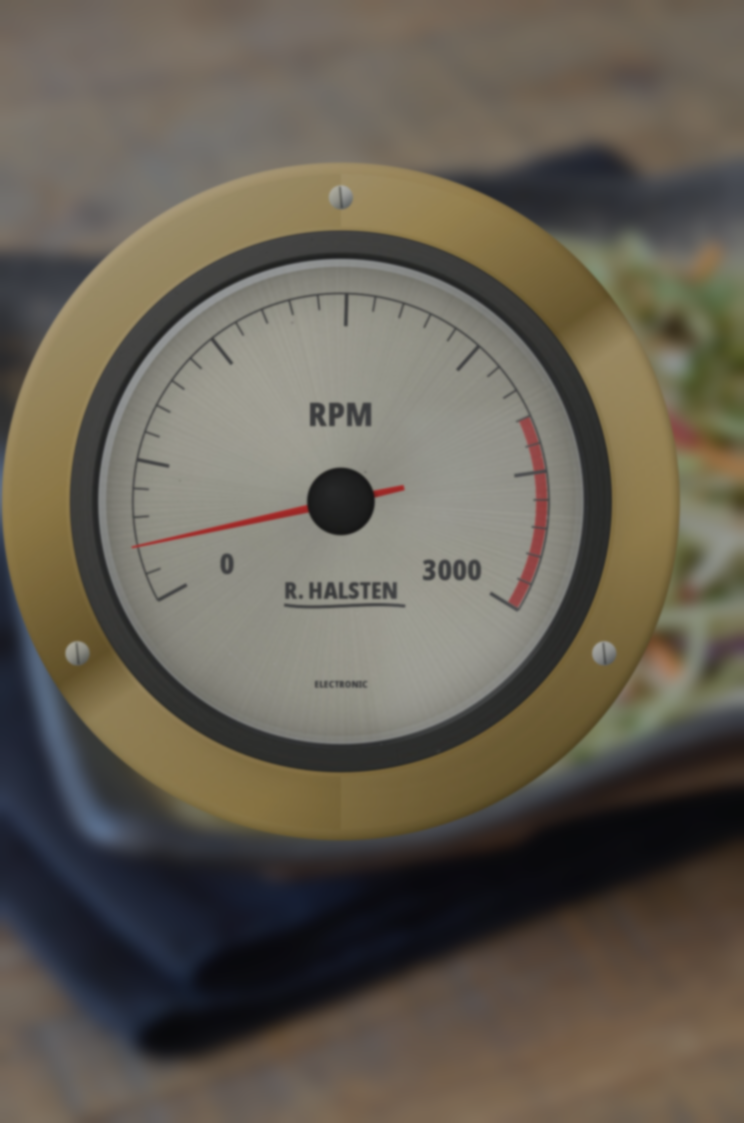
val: 200 (rpm)
